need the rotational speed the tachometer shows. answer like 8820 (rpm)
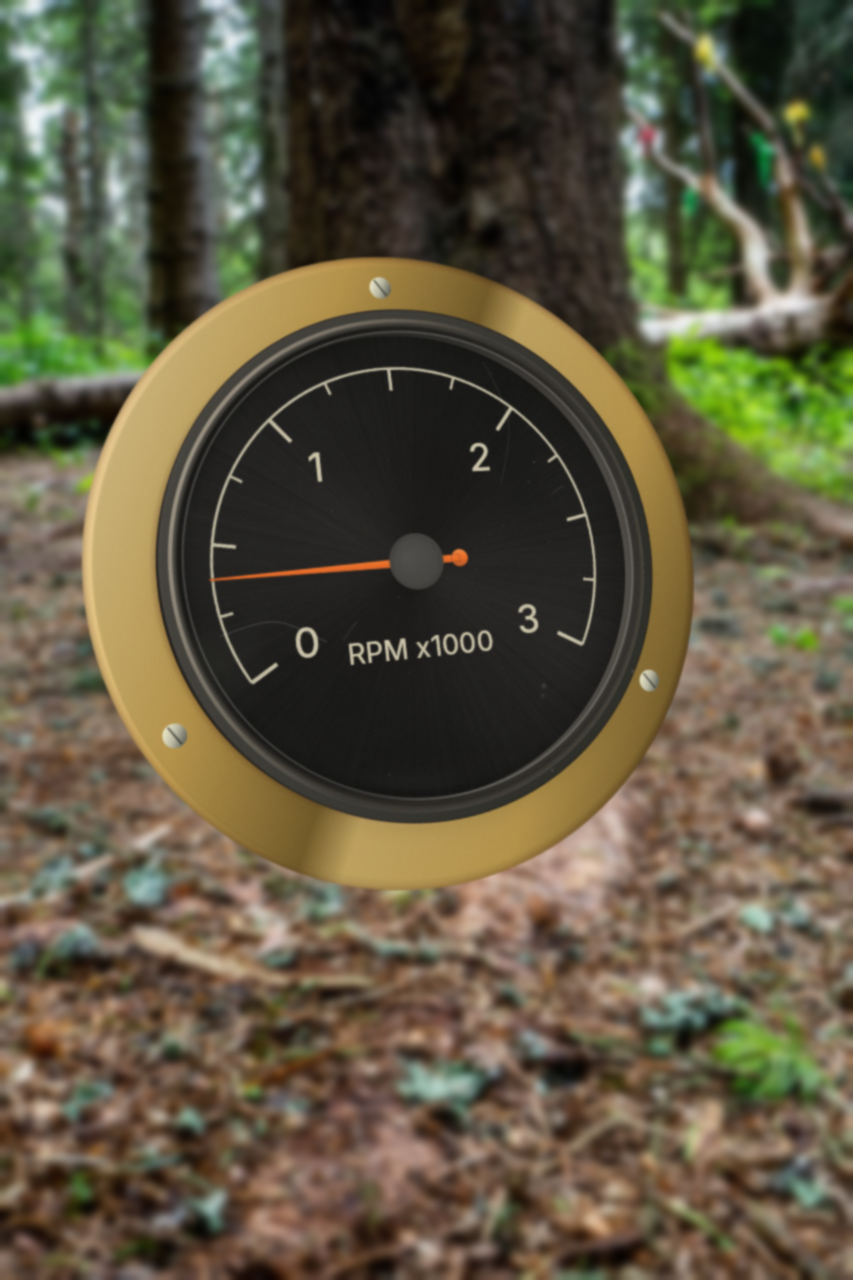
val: 375 (rpm)
